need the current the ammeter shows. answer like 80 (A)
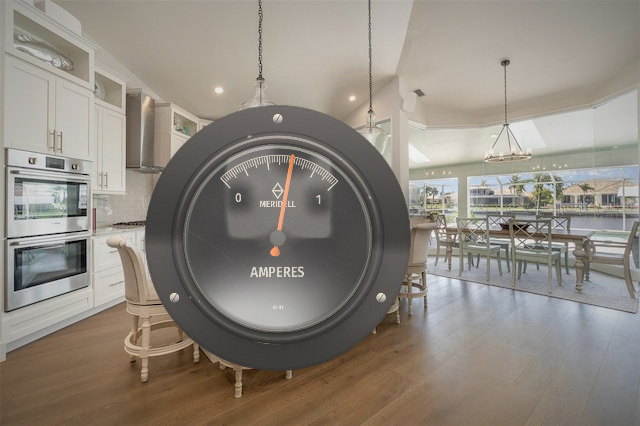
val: 0.6 (A)
